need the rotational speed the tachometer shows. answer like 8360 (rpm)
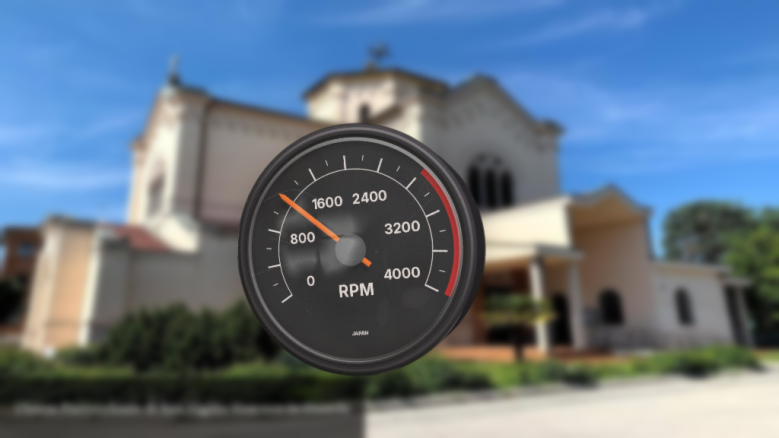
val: 1200 (rpm)
